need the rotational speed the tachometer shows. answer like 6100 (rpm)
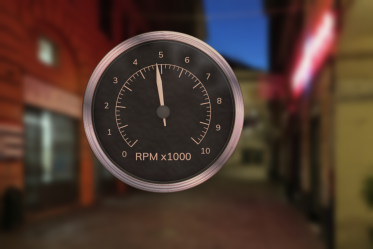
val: 4800 (rpm)
